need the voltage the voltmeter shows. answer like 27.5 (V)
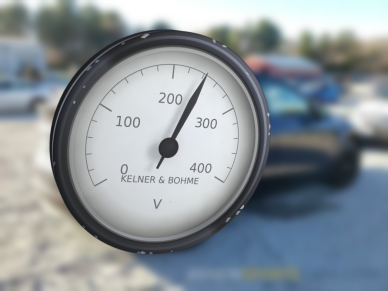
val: 240 (V)
